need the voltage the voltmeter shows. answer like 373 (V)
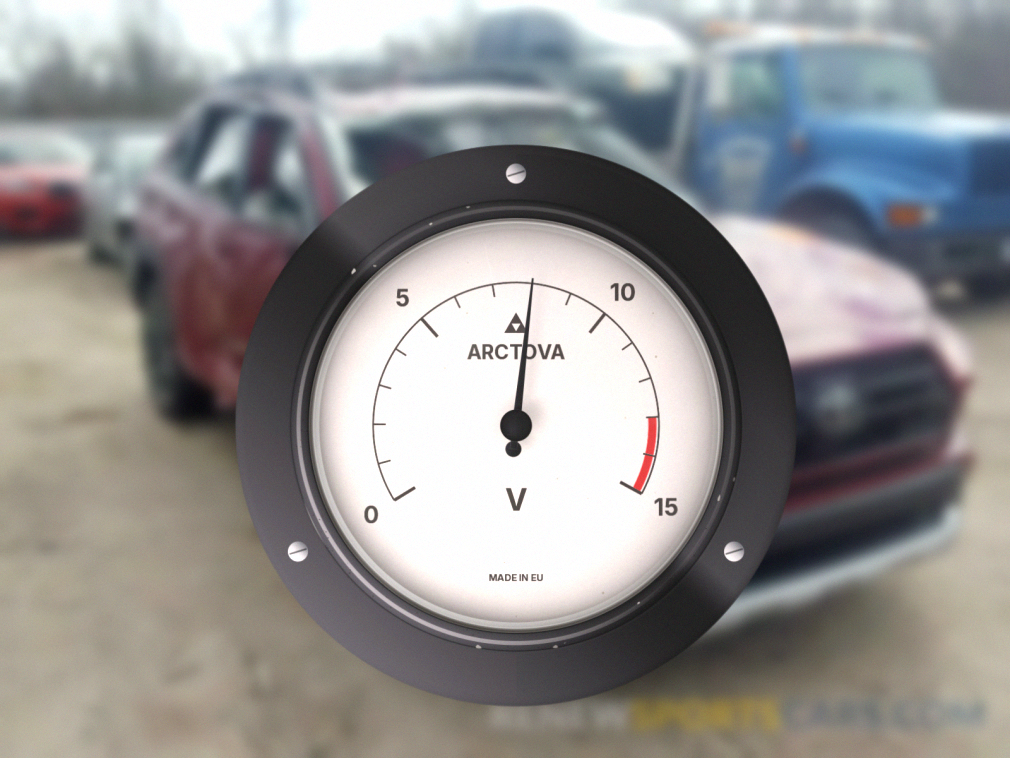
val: 8 (V)
